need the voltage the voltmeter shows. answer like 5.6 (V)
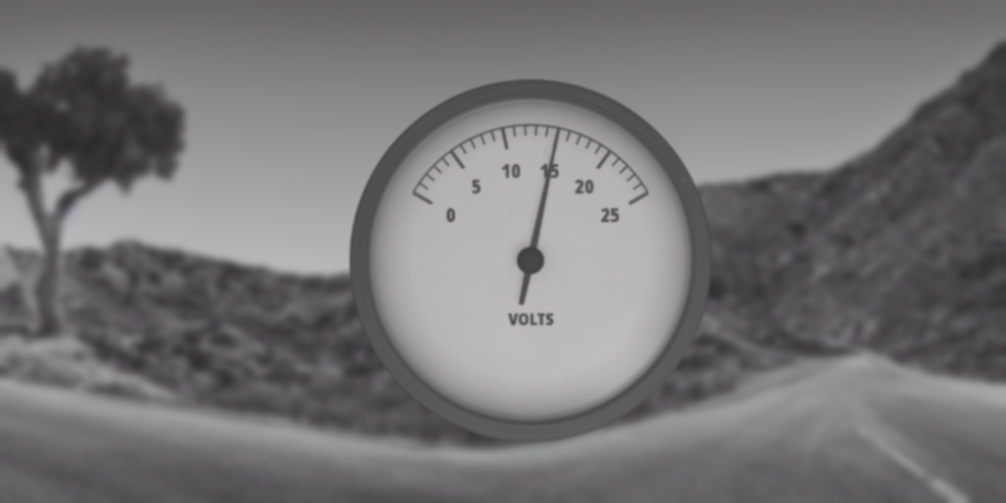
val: 15 (V)
